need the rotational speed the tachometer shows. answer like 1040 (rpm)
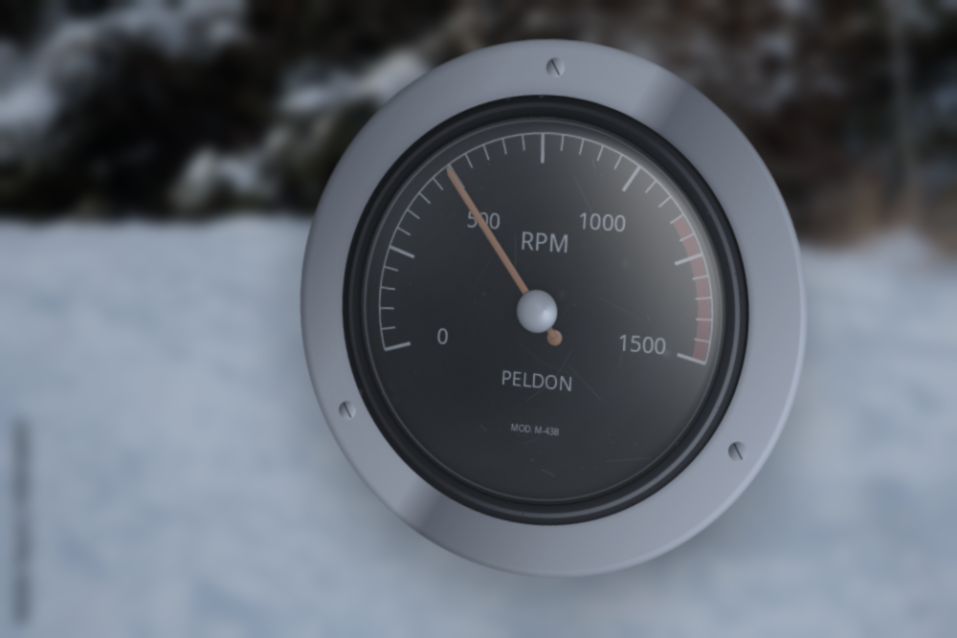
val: 500 (rpm)
